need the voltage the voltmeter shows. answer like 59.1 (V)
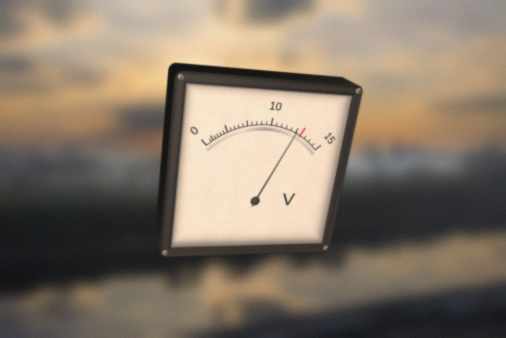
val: 12.5 (V)
